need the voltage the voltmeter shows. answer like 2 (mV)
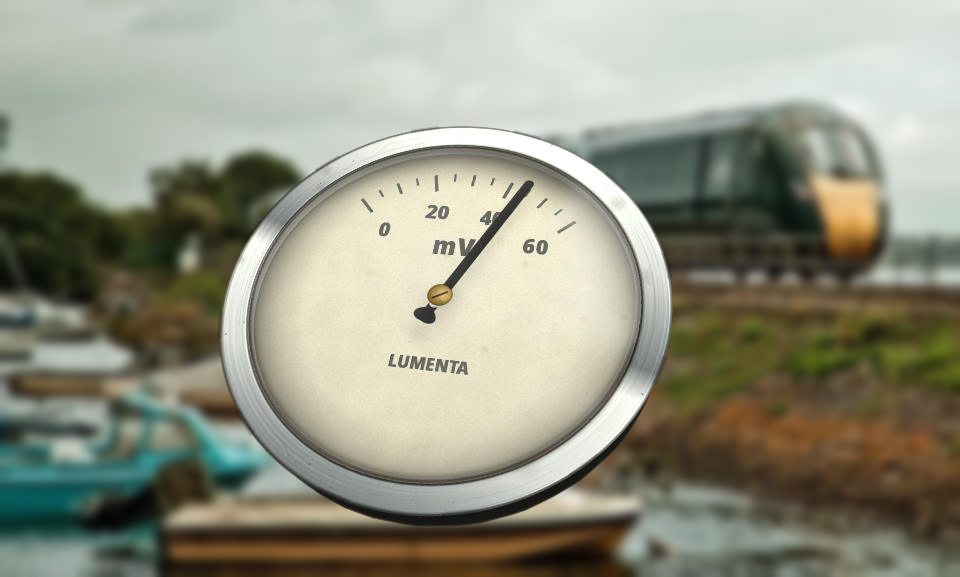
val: 45 (mV)
